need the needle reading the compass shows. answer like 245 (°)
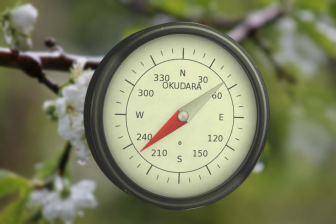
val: 230 (°)
